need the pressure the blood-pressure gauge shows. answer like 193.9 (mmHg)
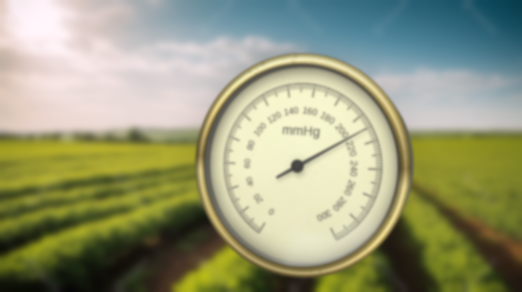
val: 210 (mmHg)
